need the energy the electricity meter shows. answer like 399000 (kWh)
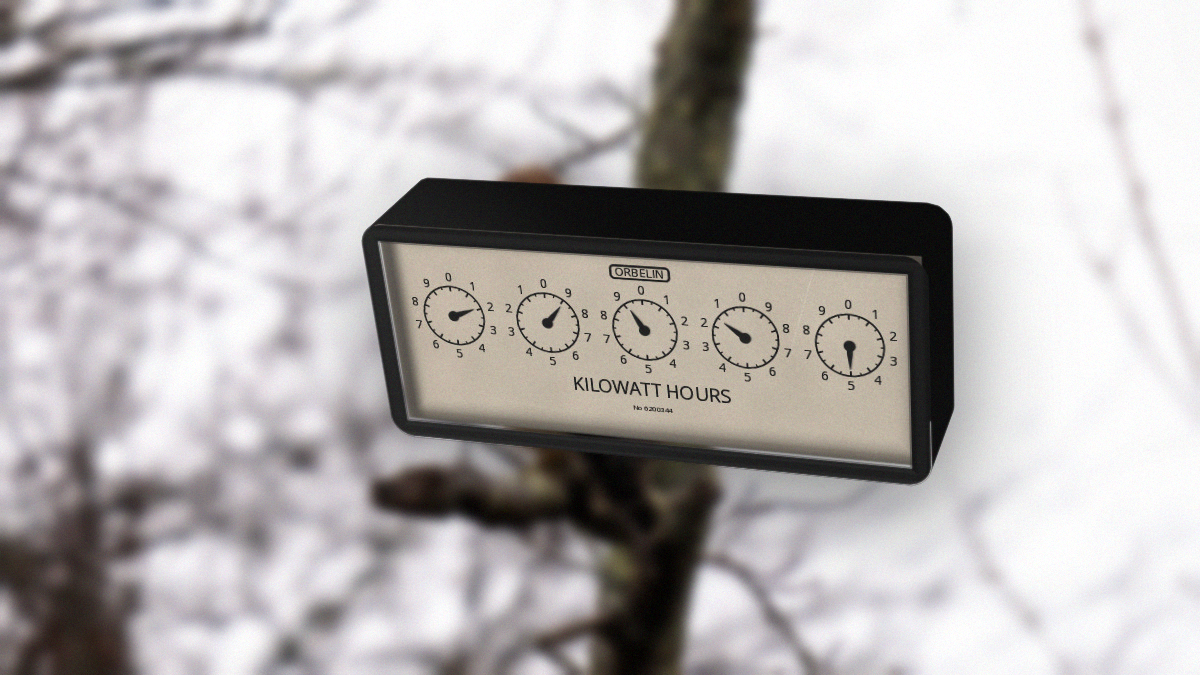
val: 18915 (kWh)
